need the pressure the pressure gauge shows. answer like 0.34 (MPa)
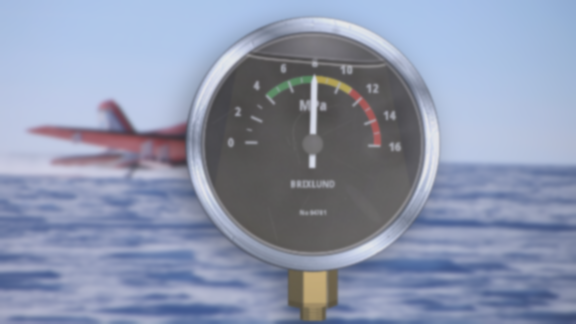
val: 8 (MPa)
